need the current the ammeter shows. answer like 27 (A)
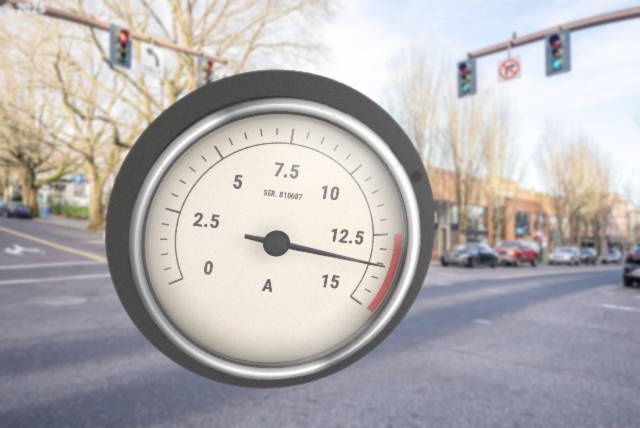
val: 13.5 (A)
